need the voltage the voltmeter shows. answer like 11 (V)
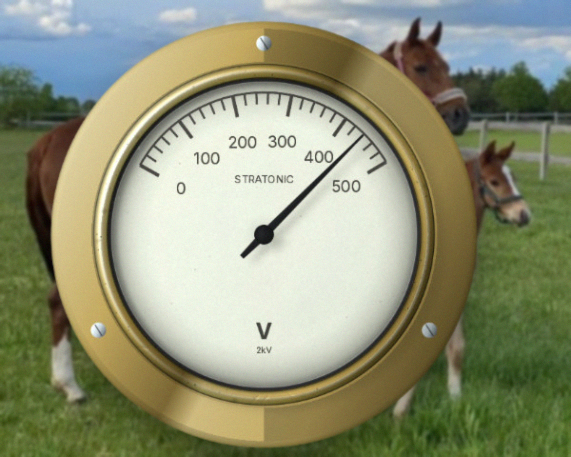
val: 440 (V)
